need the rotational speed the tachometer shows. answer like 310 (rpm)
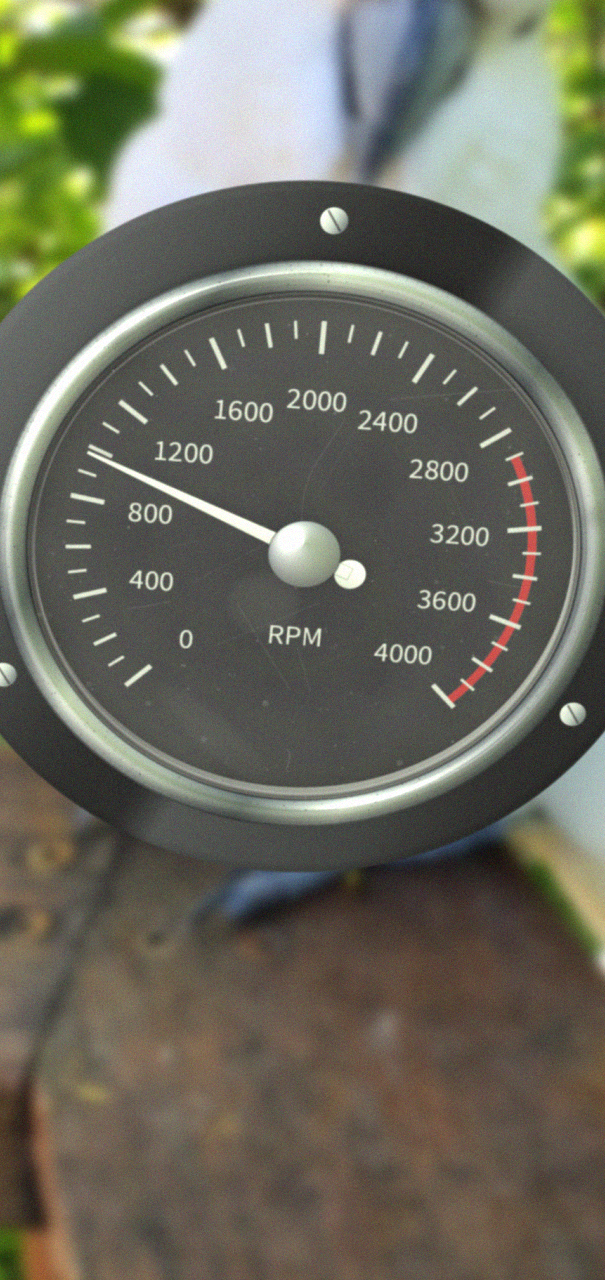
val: 1000 (rpm)
